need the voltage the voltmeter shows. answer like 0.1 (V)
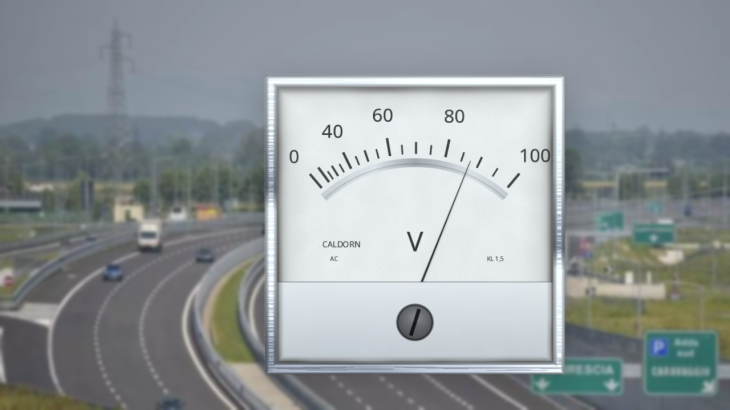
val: 87.5 (V)
